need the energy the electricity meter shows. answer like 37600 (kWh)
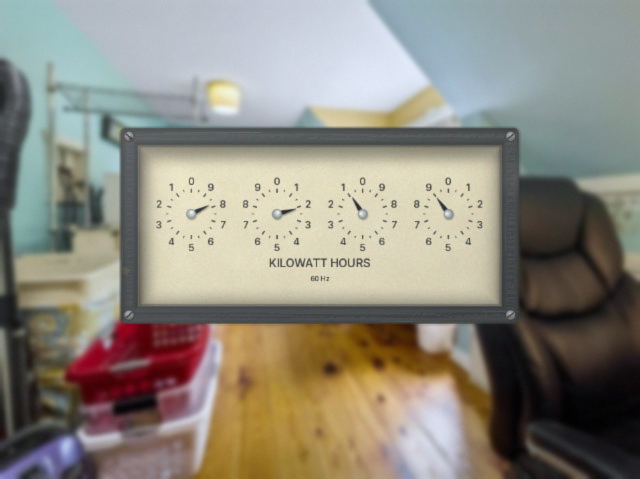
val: 8209 (kWh)
